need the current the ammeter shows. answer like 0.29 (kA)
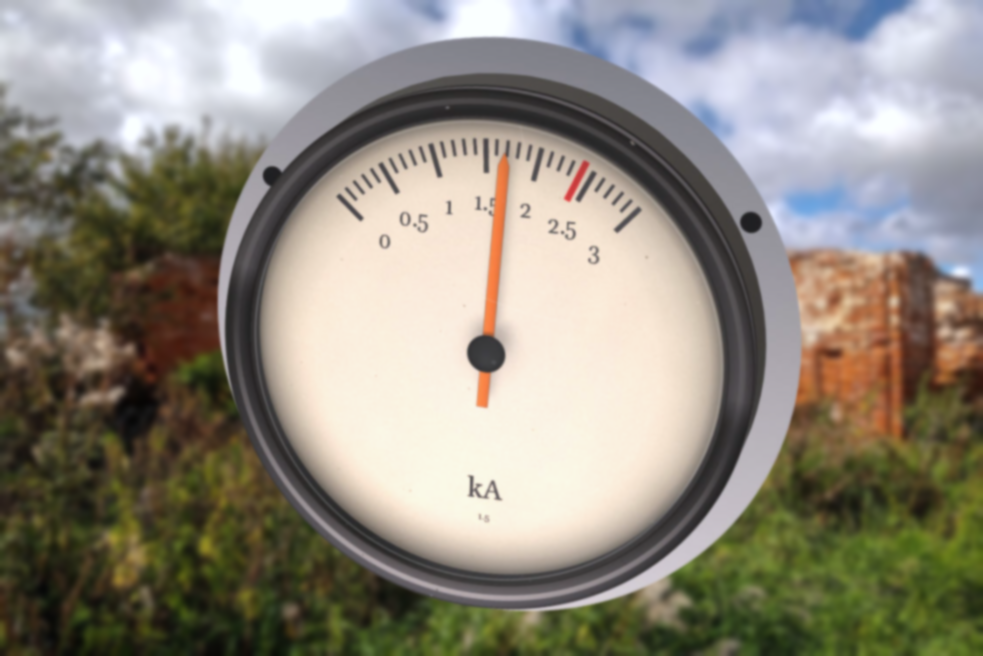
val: 1.7 (kA)
